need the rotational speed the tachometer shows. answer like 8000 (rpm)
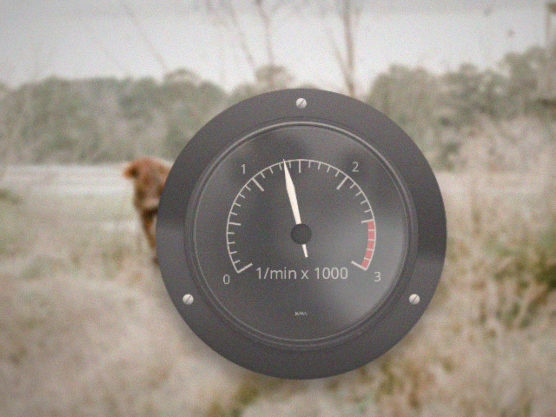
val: 1350 (rpm)
